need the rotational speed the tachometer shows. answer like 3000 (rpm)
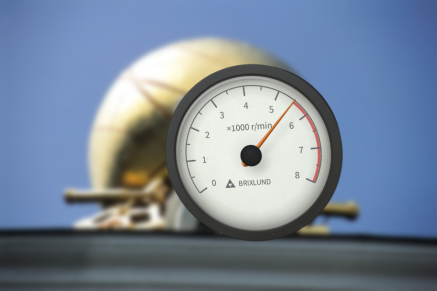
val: 5500 (rpm)
